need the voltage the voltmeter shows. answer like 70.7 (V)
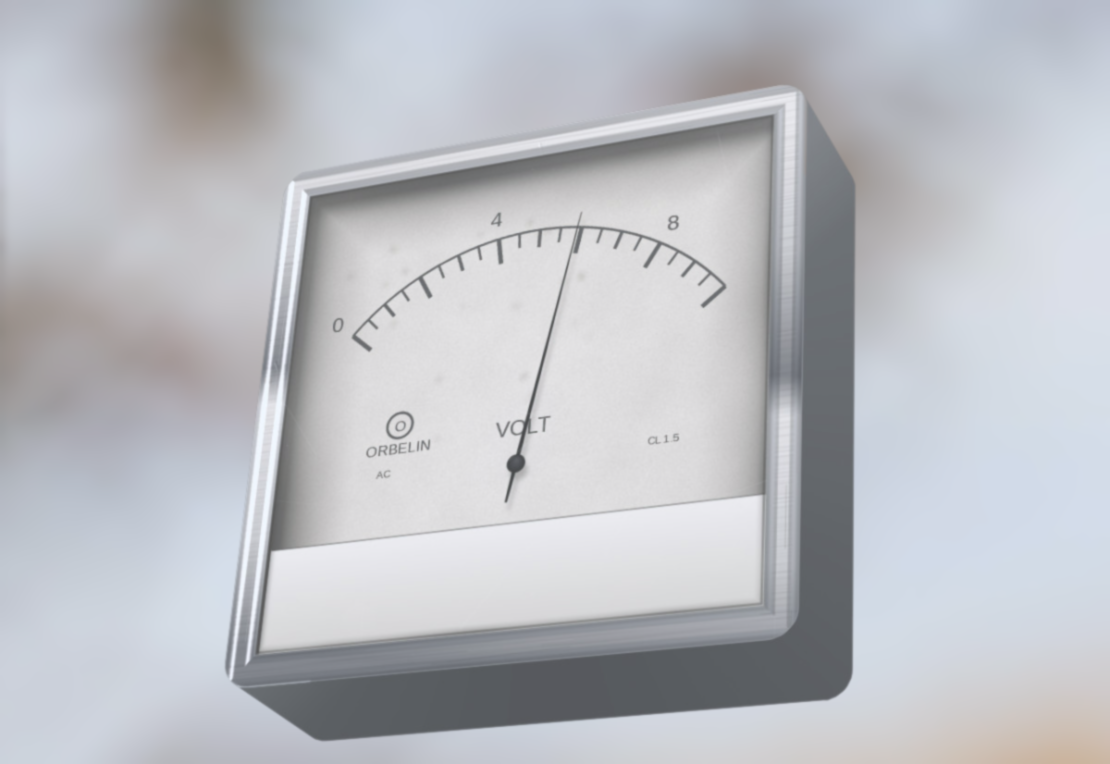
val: 6 (V)
